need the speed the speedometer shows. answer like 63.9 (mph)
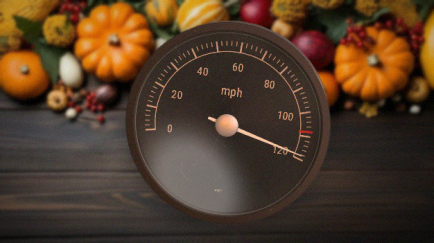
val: 118 (mph)
